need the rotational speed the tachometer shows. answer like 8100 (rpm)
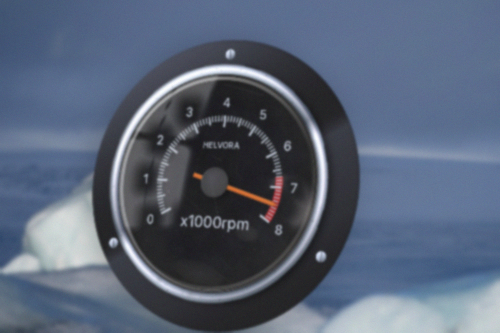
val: 7500 (rpm)
